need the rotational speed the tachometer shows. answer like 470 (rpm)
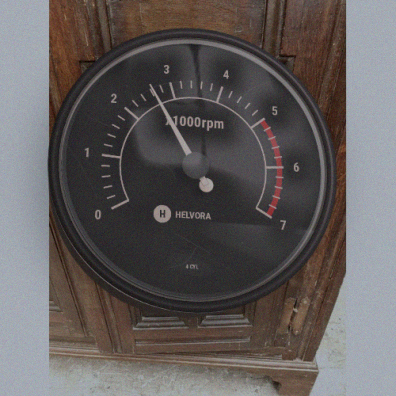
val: 2600 (rpm)
